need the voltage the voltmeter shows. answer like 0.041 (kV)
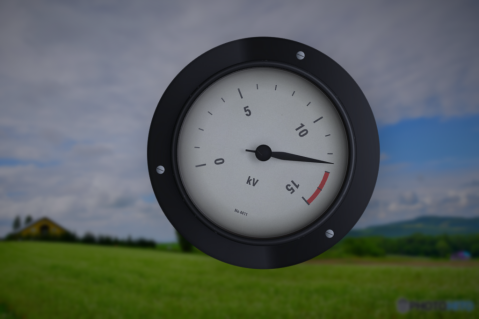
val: 12.5 (kV)
